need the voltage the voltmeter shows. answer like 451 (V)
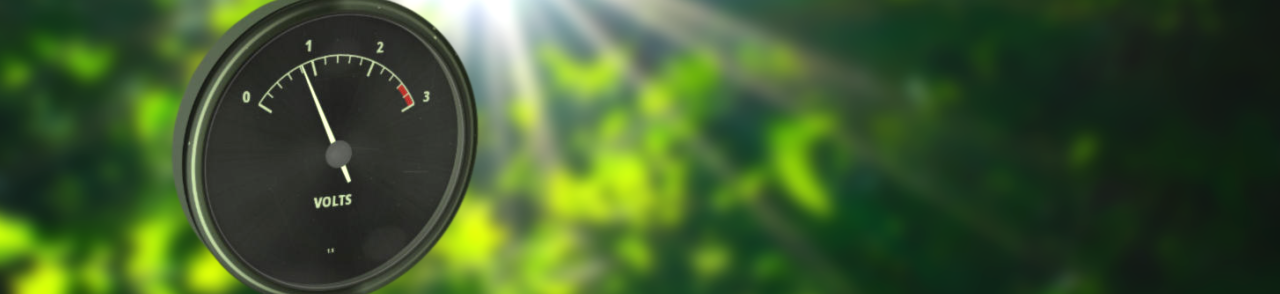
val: 0.8 (V)
